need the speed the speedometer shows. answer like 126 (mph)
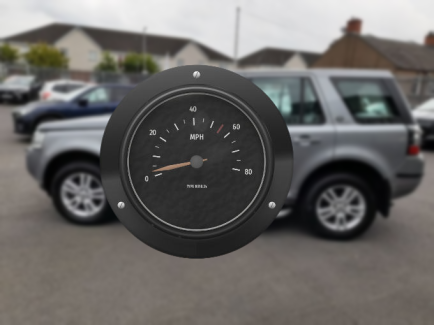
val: 2.5 (mph)
